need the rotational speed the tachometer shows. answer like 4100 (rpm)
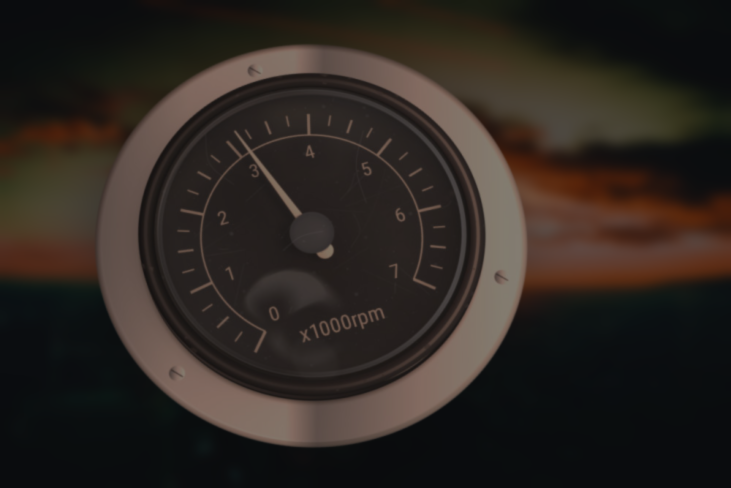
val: 3125 (rpm)
